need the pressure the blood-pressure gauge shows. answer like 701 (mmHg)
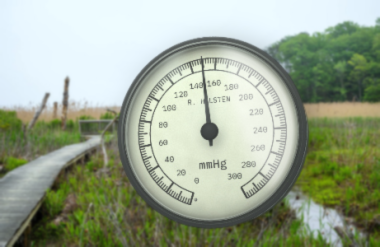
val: 150 (mmHg)
